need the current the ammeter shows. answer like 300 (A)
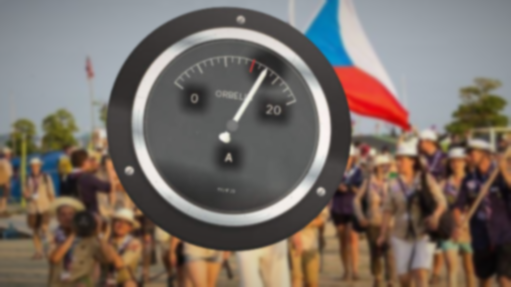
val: 14 (A)
